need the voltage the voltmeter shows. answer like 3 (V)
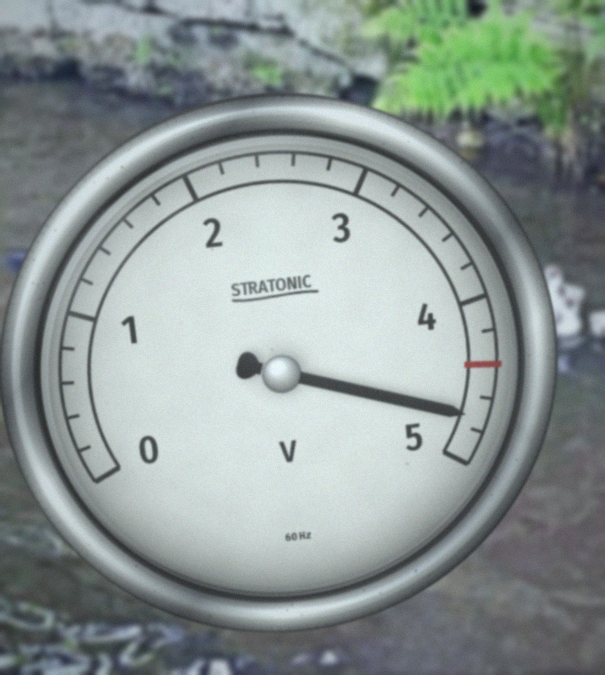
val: 4.7 (V)
